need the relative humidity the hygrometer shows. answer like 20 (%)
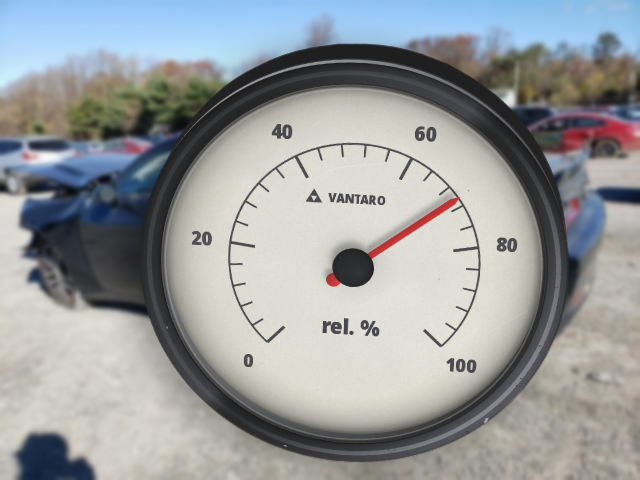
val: 70 (%)
